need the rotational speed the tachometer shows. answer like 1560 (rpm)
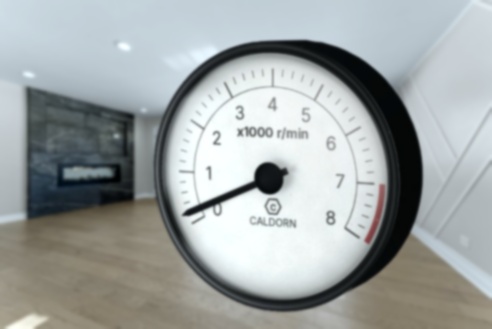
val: 200 (rpm)
